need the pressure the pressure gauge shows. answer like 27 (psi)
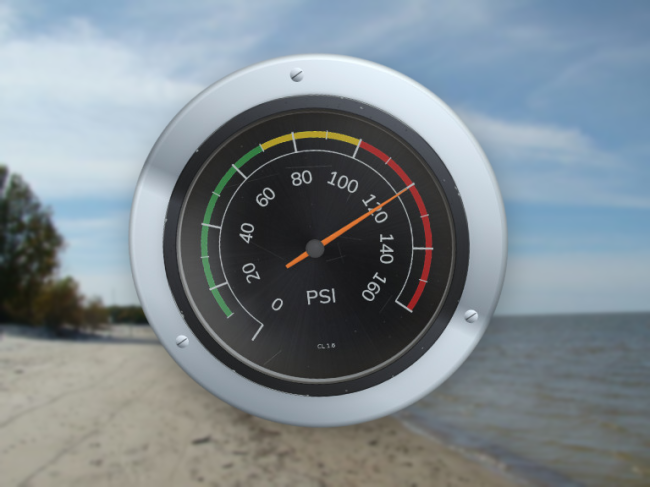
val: 120 (psi)
